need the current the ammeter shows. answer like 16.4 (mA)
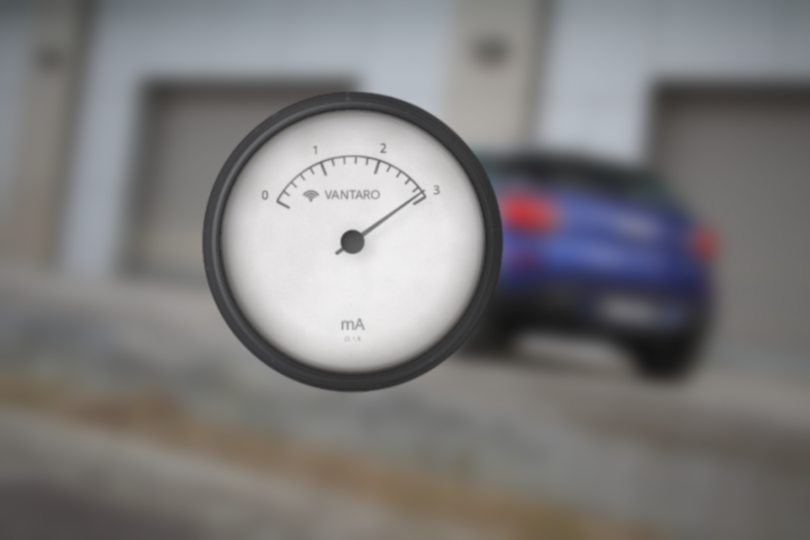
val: 2.9 (mA)
